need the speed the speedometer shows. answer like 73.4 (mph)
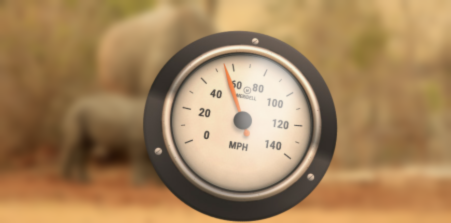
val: 55 (mph)
